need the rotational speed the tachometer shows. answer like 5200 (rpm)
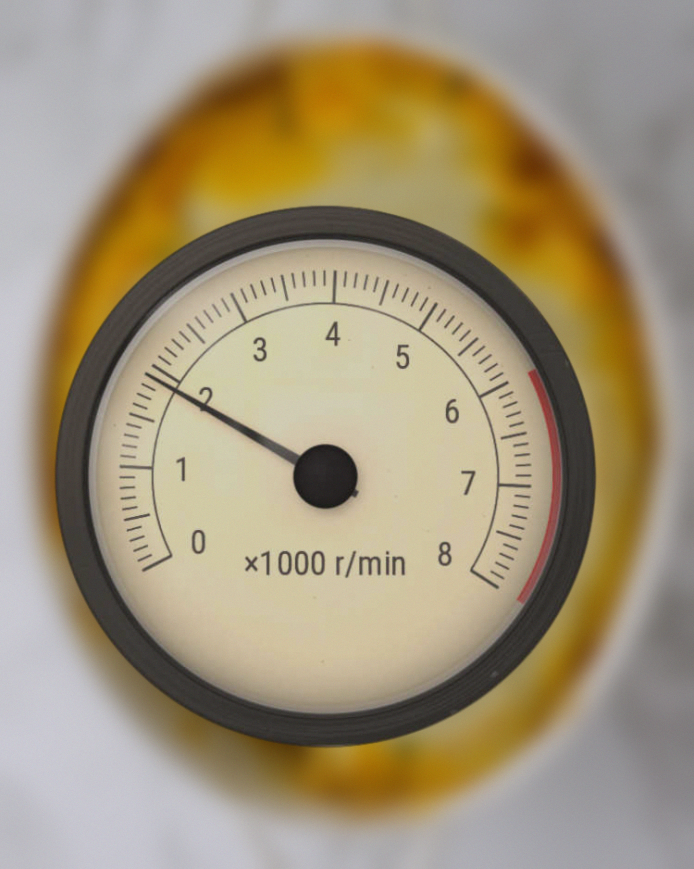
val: 1900 (rpm)
